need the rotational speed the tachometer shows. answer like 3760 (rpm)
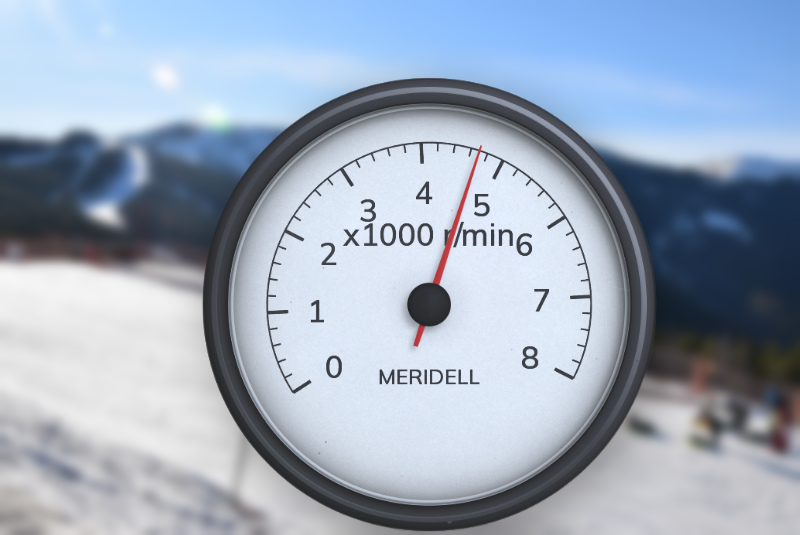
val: 4700 (rpm)
